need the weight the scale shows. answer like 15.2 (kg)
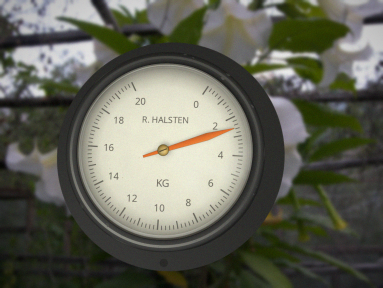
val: 2.6 (kg)
